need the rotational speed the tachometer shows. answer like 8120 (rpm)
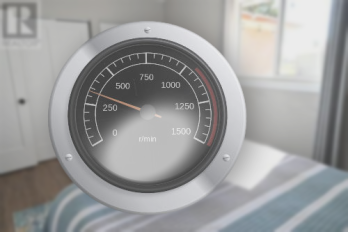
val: 325 (rpm)
